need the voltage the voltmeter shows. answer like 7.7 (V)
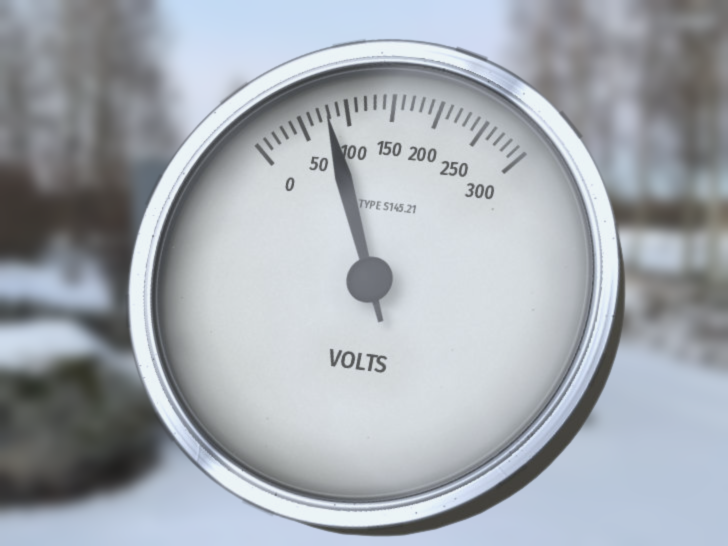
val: 80 (V)
